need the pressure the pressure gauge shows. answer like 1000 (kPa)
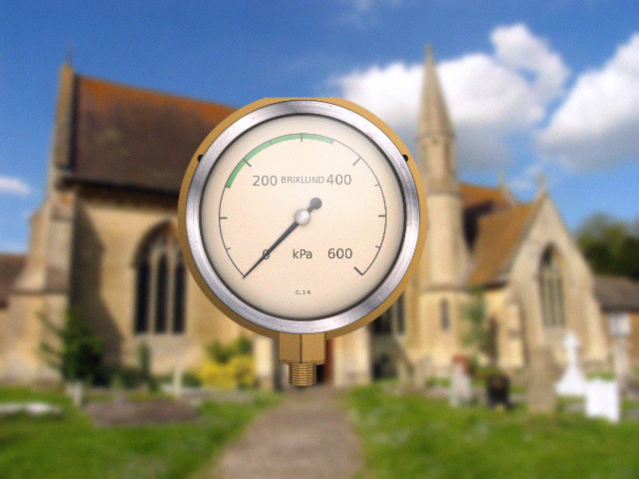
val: 0 (kPa)
